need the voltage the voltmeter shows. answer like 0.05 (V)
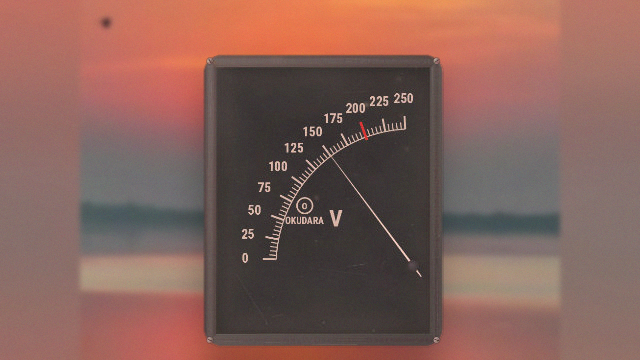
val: 150 (V)
